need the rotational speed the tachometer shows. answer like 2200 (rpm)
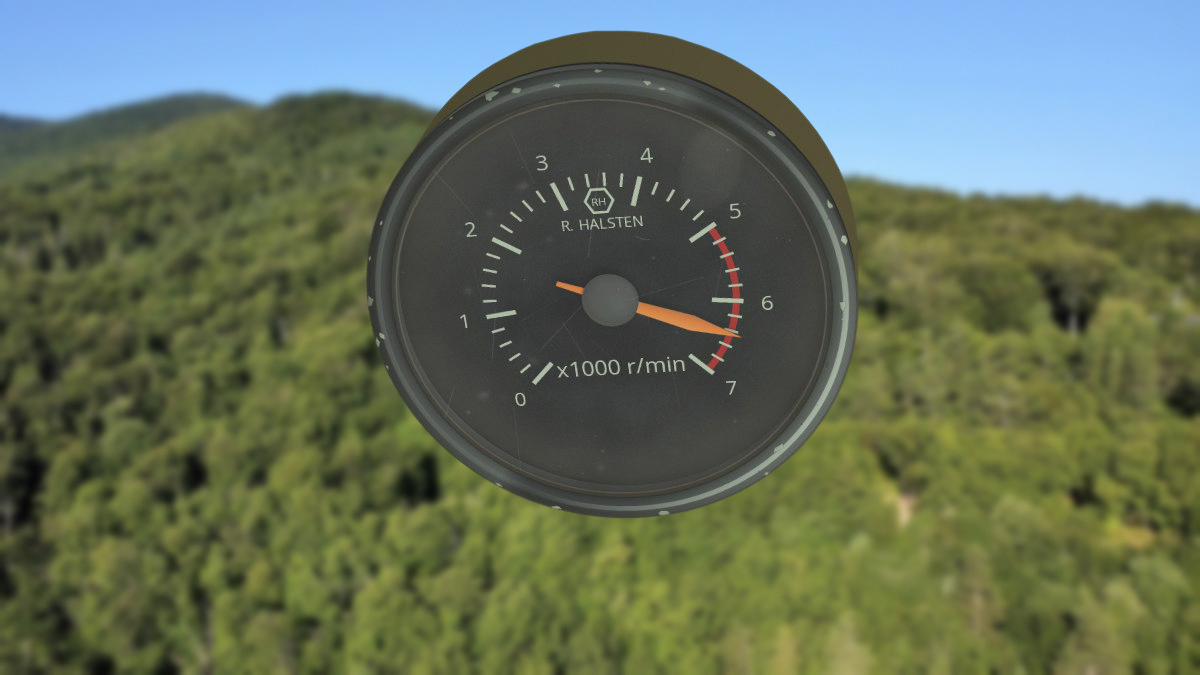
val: 6400 (rpm)
